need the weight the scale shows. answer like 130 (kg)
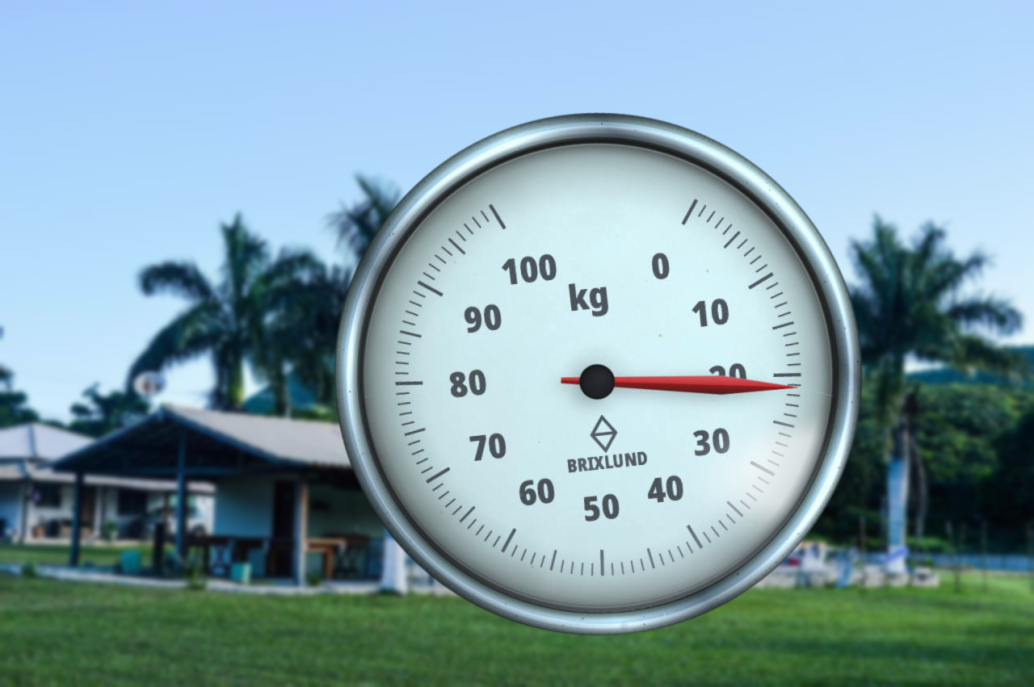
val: 21 (kg)
